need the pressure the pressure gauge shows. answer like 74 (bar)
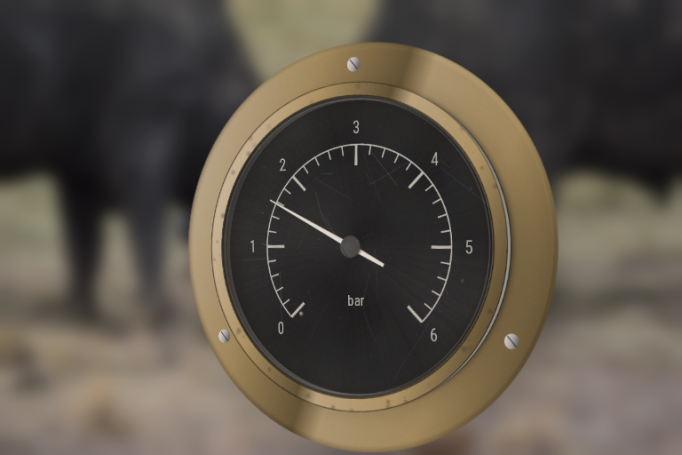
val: 1.6 (bar)
